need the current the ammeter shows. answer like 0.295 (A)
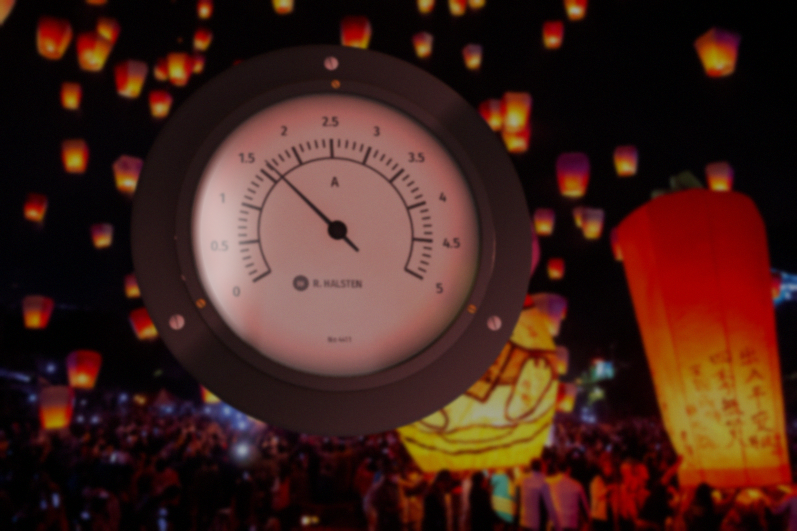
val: 1.6 (A)
